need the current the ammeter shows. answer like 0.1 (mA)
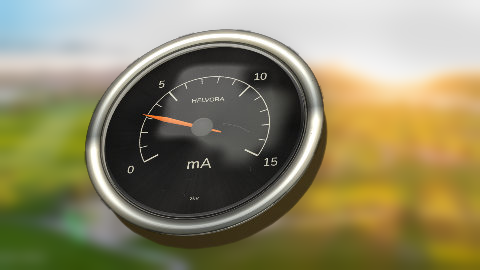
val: 3 (mA)
